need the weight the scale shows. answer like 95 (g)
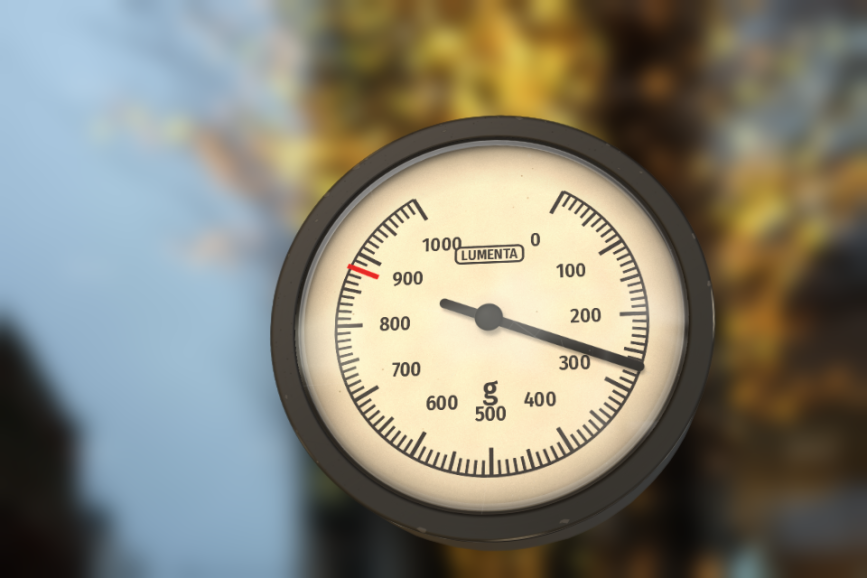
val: 270 (g)
